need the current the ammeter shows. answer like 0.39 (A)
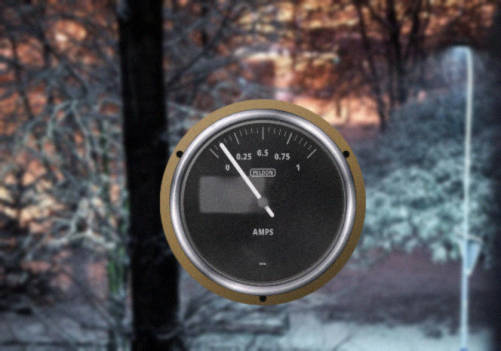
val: 0.1 (A)
